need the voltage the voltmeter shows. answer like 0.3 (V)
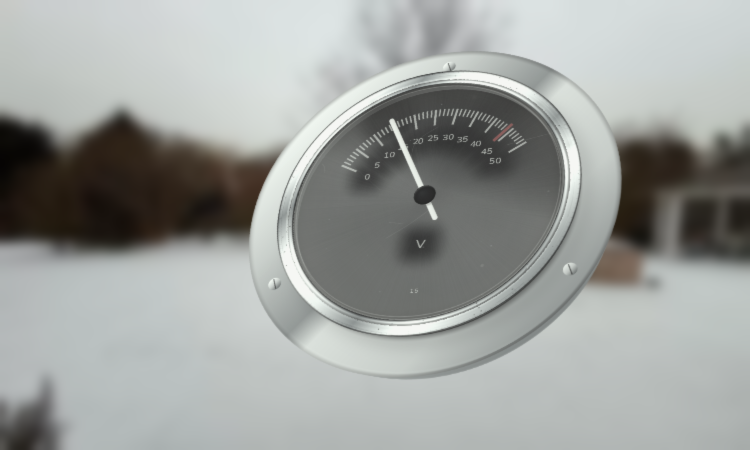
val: 15 (V)
